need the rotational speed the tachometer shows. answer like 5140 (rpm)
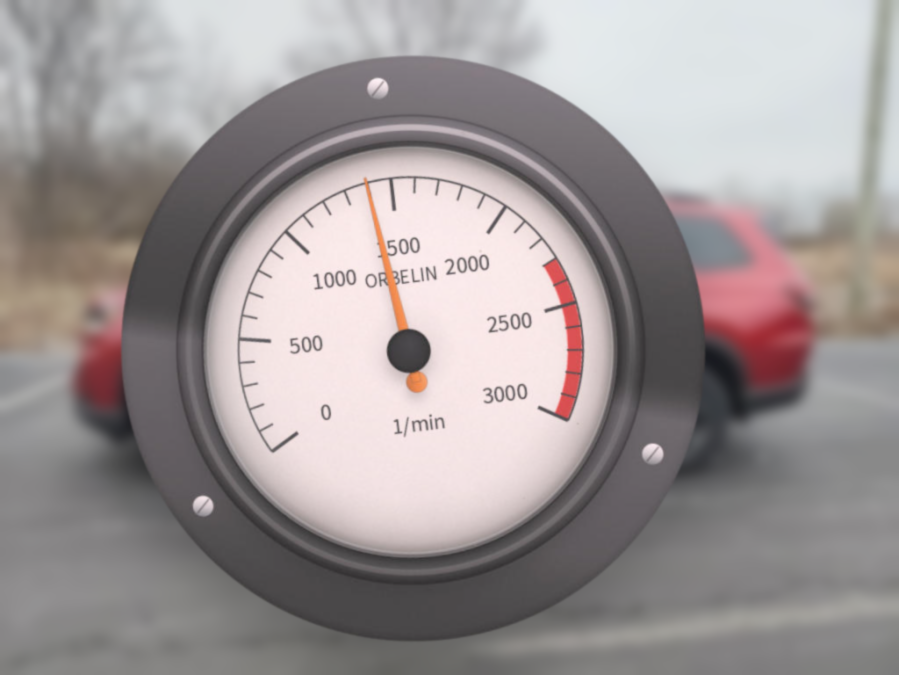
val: 1400 (rpm)
